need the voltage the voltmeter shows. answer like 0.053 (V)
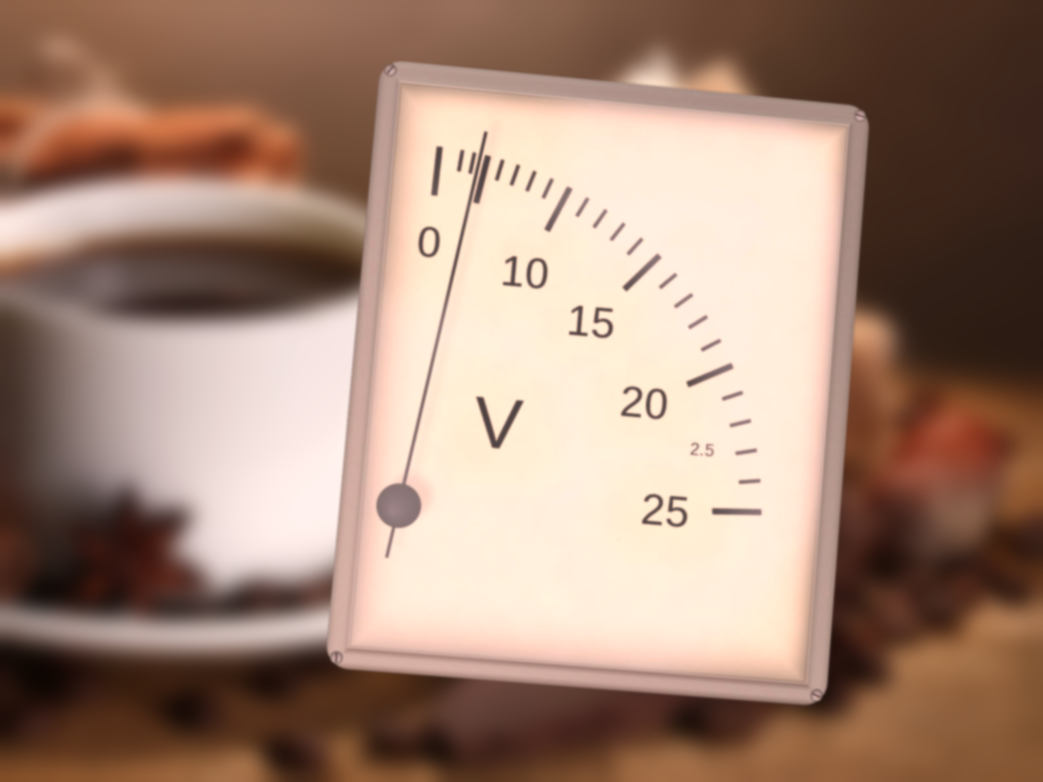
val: 4.5 (V)
